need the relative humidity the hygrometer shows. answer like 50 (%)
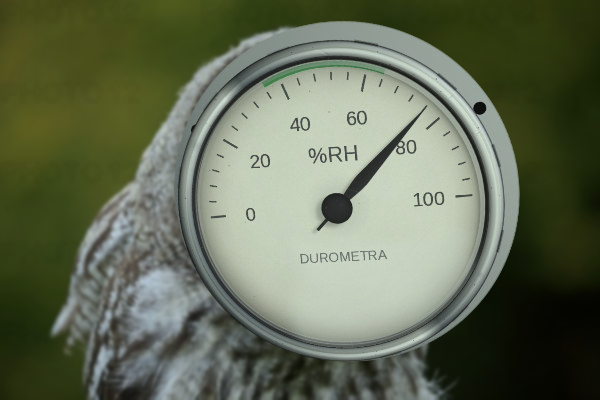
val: 76 (%)
